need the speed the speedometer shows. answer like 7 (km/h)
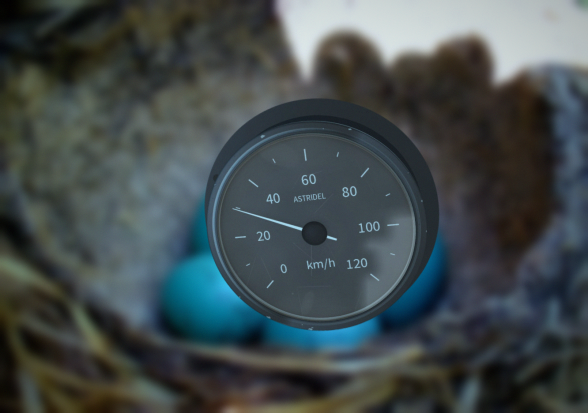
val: 30 (km/h)
